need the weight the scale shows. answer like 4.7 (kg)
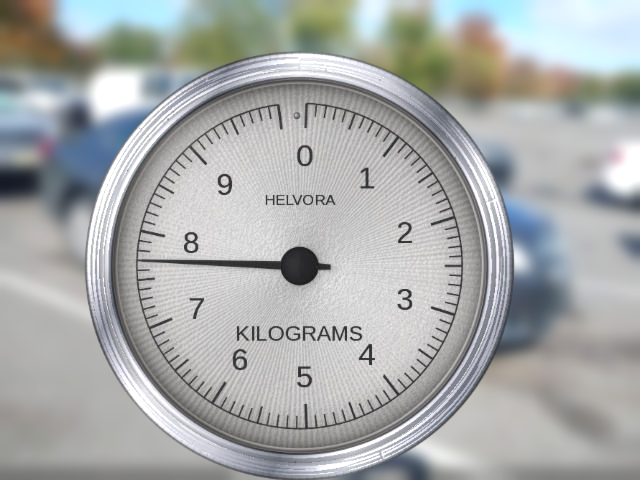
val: 7.7 (kg)
